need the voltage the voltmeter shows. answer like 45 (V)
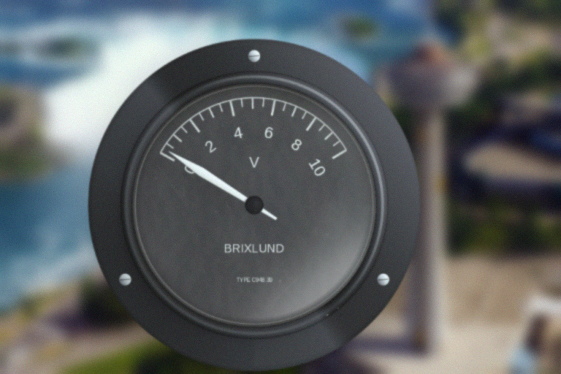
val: 0.25 (V)
